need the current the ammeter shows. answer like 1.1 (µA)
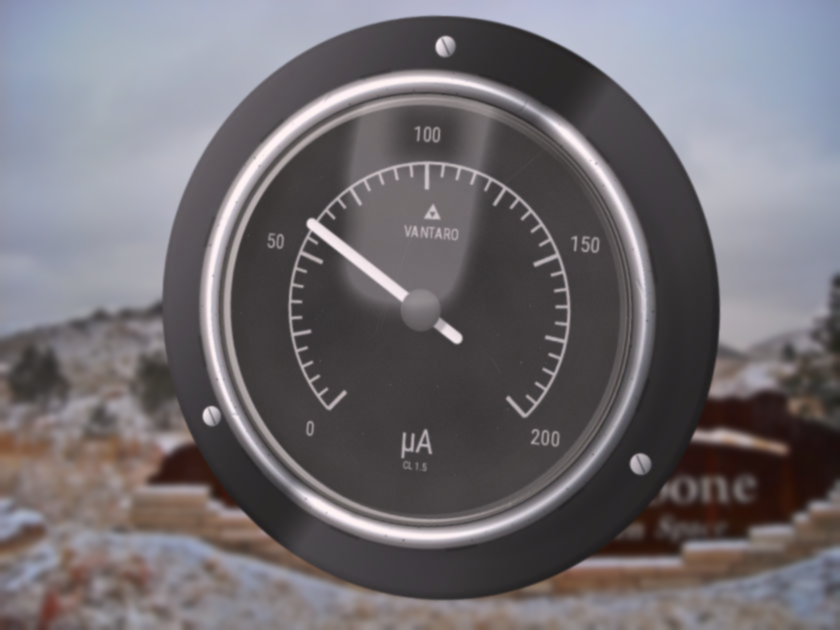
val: 60 (µA)
